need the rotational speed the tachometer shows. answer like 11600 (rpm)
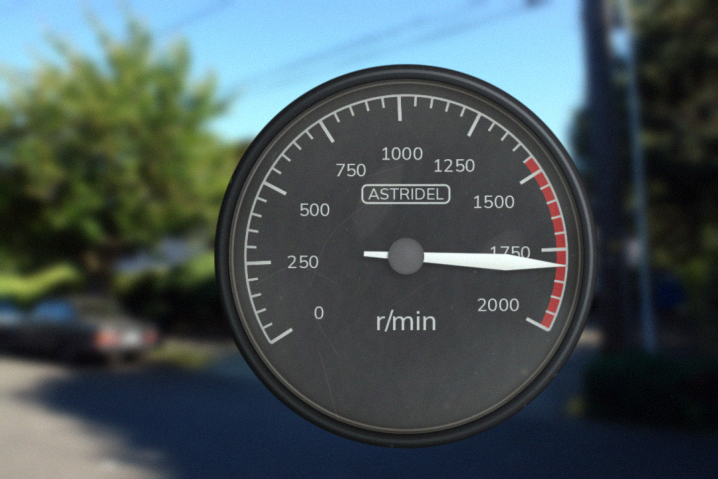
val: 1800 (rpm)
